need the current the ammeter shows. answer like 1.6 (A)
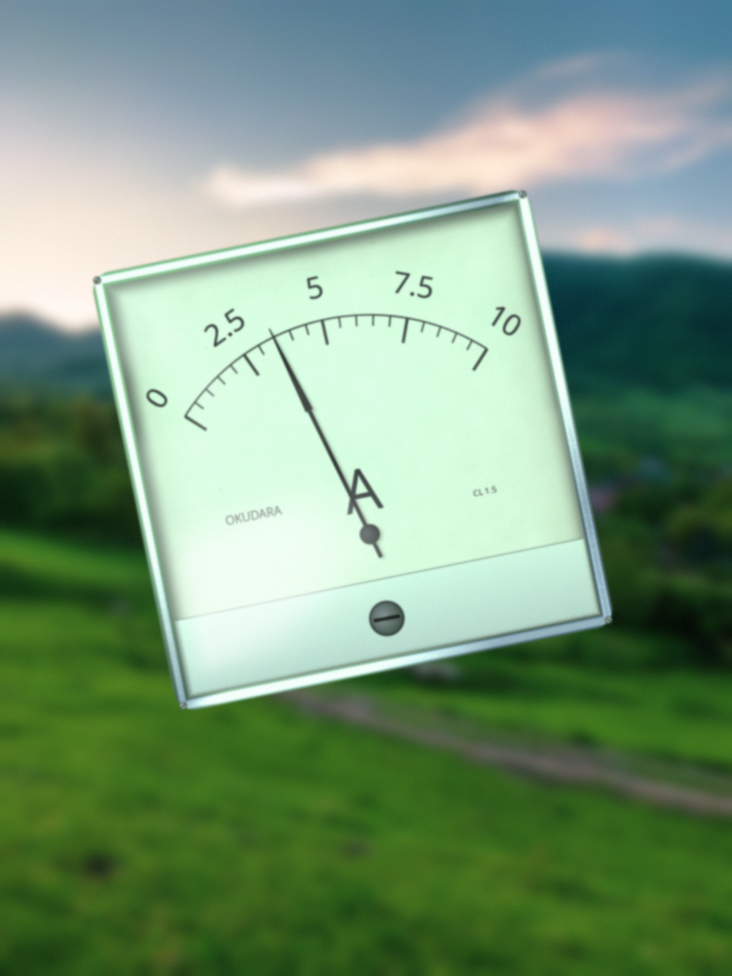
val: 3.5 (A)
